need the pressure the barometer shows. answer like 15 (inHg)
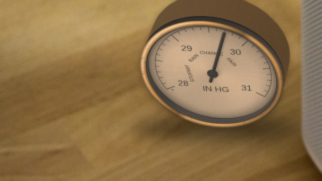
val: 29.7 (inHg)
